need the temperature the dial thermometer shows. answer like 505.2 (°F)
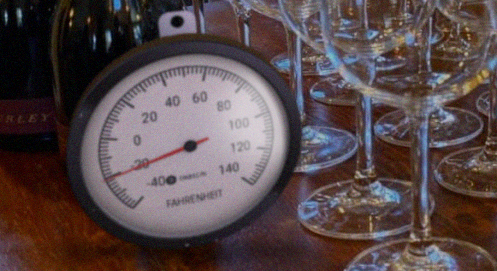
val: -20 (°F)
